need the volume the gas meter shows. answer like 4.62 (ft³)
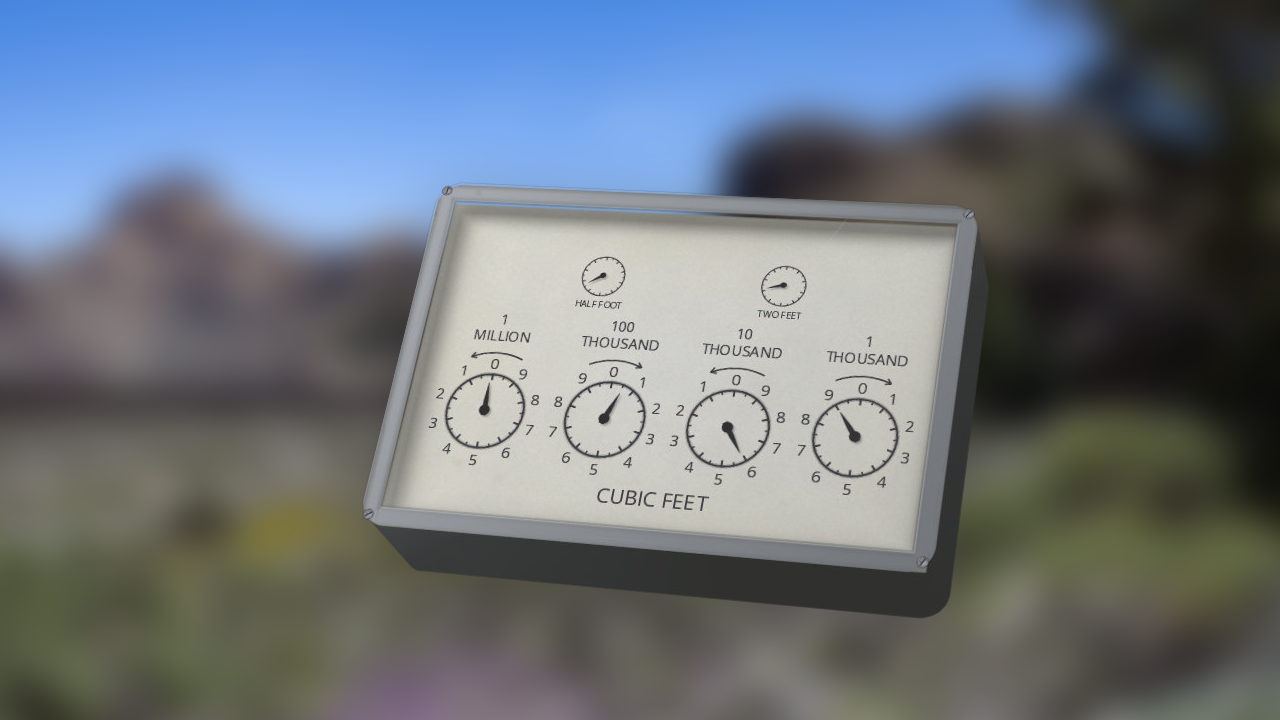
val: 5900 (ft³)
